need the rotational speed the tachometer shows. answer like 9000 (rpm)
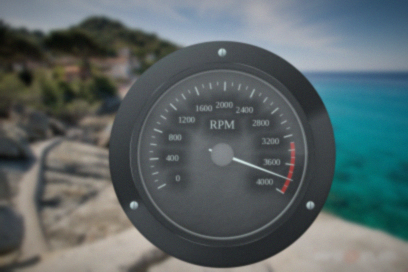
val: 3800 (rpm)
